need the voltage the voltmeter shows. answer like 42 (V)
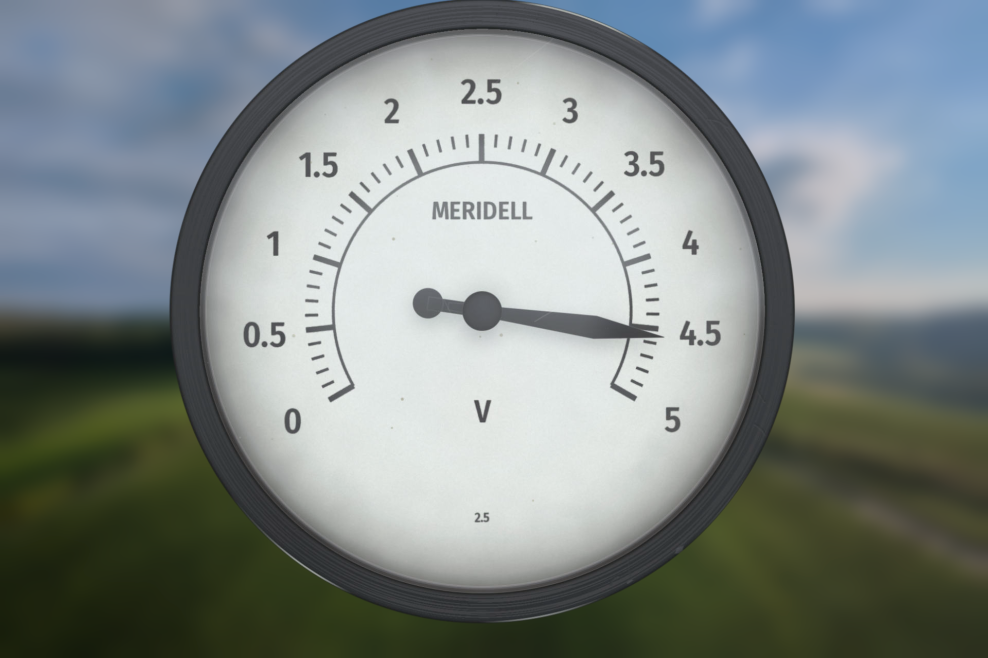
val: 4.55 (V)
